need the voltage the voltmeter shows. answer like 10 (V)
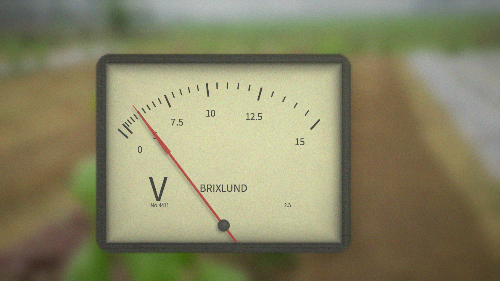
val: 5 (V)
